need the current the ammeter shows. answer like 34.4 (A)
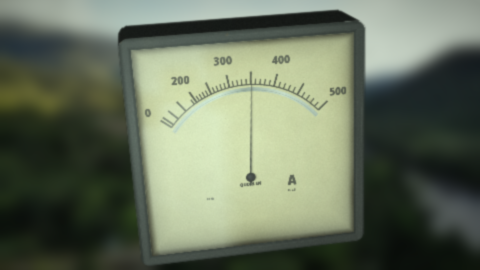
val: 350 (A)
